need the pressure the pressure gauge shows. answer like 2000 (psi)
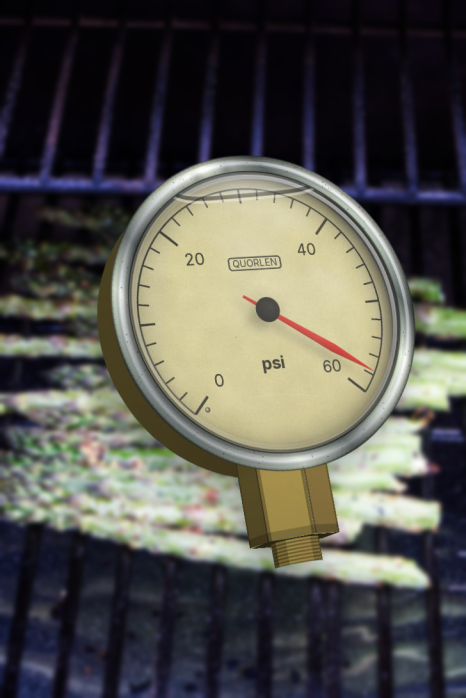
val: 58 (psi)
